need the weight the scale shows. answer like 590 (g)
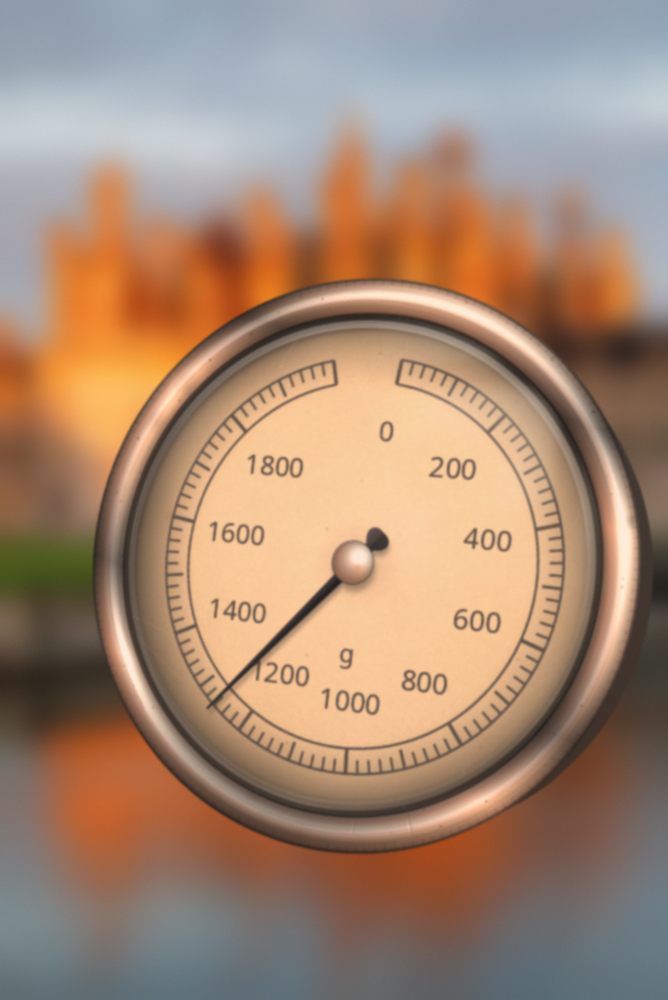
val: 1260 (g)
